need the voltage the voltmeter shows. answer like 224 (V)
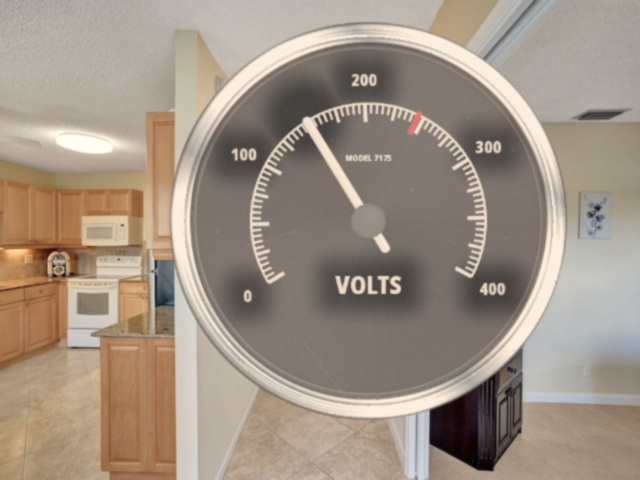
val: 150 (V)
